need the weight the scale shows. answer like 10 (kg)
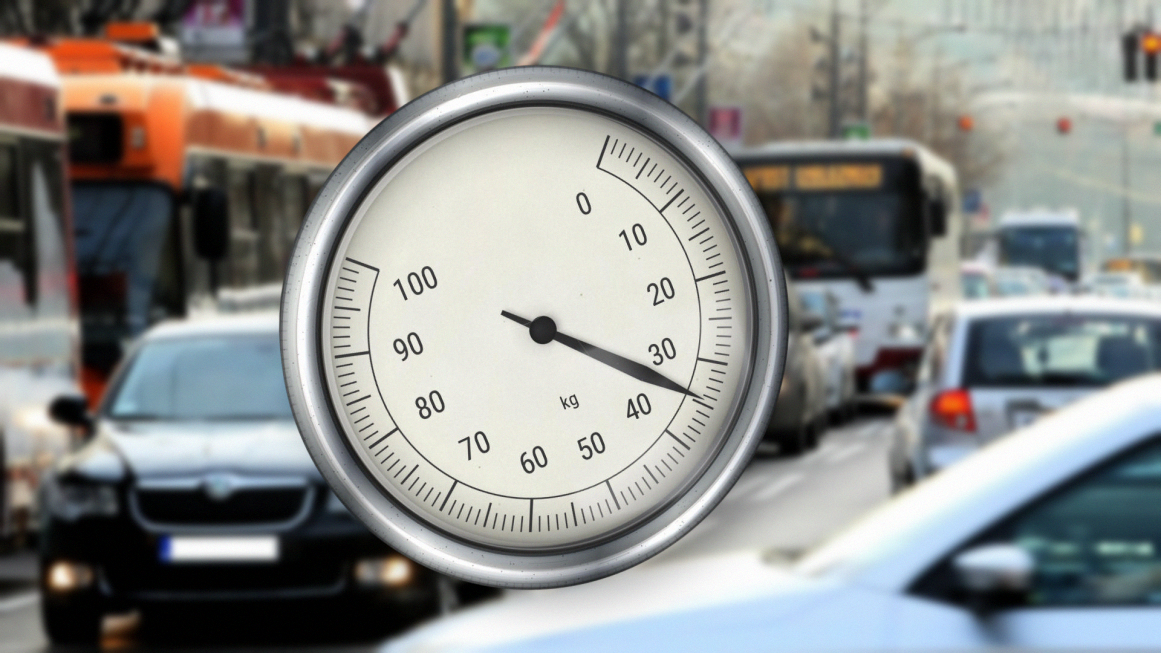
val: 34.5 (kg)
